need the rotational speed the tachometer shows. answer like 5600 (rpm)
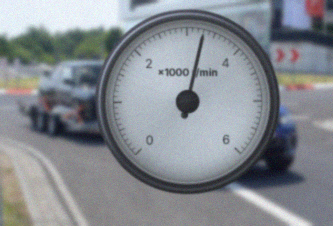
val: 3300 (rpm)
